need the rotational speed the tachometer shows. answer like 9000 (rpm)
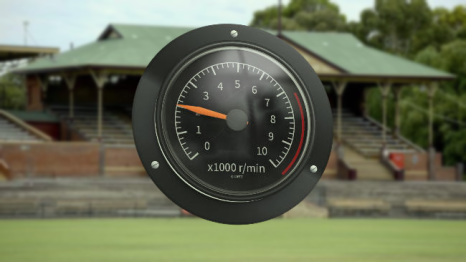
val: 2000 (rpm)
